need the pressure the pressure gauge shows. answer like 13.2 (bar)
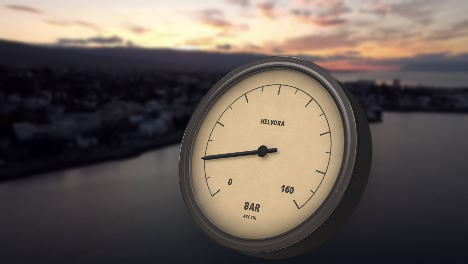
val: 20 (bar)
